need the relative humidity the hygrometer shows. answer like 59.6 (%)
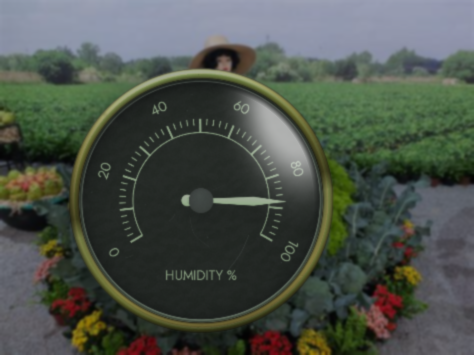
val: 88 (%)
